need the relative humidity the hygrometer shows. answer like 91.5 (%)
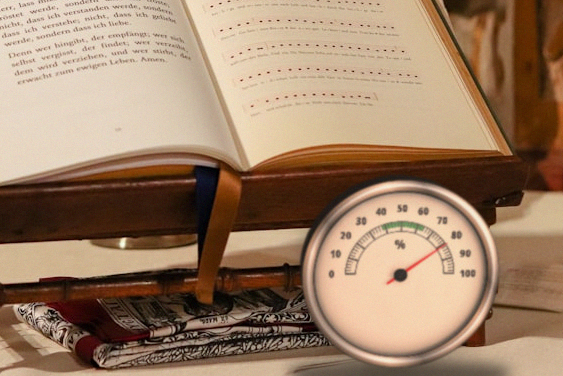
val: 80 (%)
